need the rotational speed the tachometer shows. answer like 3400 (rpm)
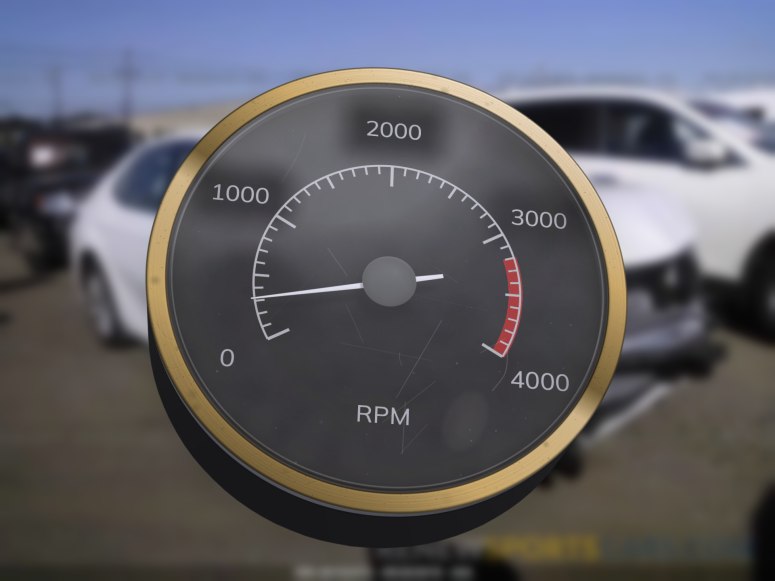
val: 300 (rpm)
